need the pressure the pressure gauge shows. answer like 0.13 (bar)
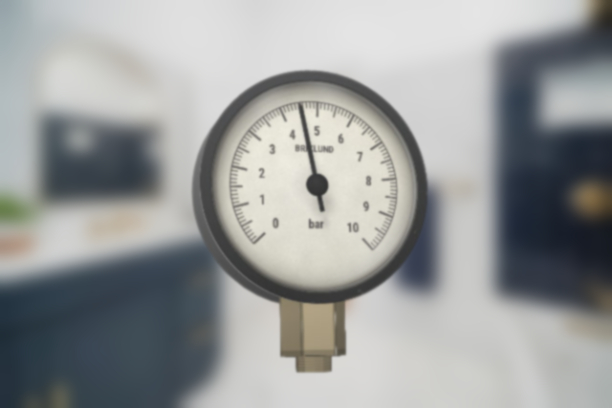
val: 4.5 (bar)
